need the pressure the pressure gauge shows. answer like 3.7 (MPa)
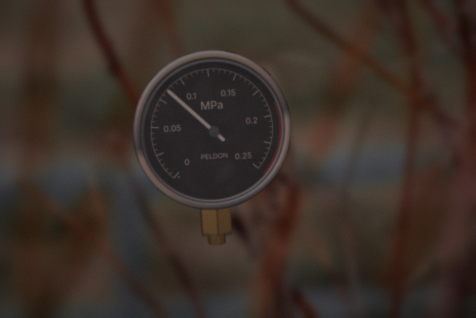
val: 0.085 (MPa)
